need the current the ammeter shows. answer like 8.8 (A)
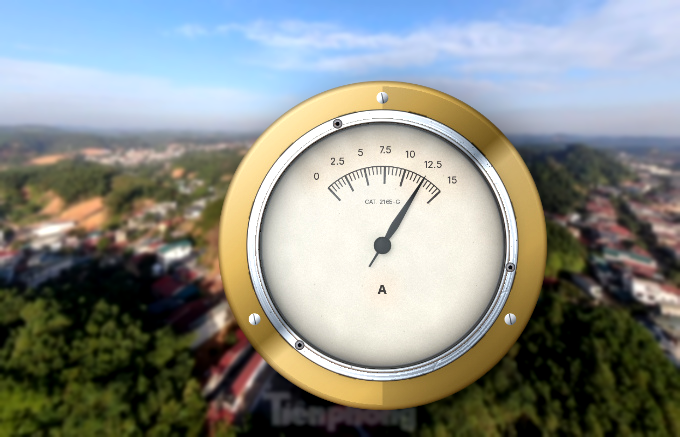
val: 12.5 (A)
